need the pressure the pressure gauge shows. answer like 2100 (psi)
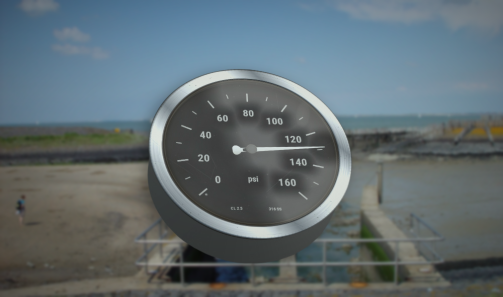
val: 130 (psi)
